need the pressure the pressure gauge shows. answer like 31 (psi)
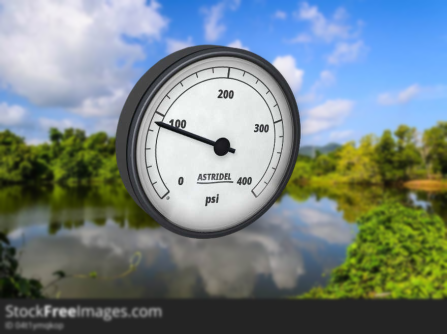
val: 90 (psi)
